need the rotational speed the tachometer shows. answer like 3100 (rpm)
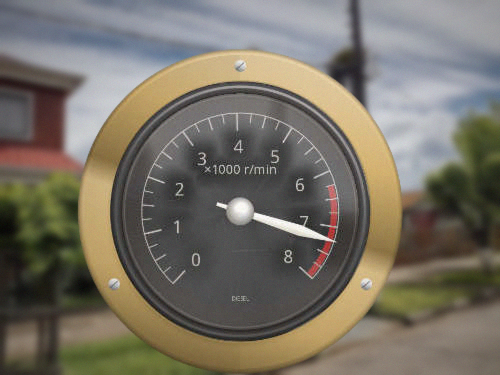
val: 7250 (rpm)
